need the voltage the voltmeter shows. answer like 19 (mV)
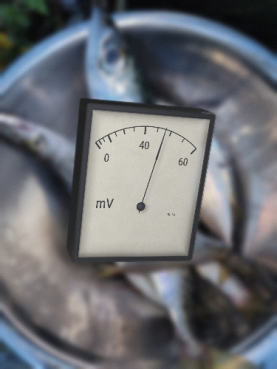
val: 47.5 (mV)
